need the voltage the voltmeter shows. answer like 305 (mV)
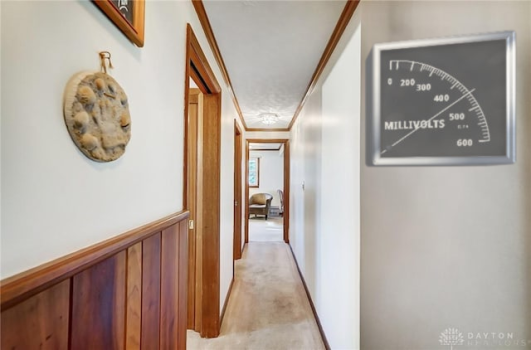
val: 450 (mV)
